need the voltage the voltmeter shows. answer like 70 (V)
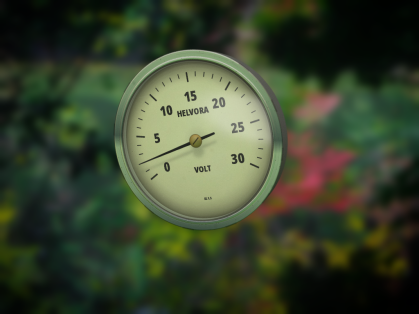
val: 2 (V)
